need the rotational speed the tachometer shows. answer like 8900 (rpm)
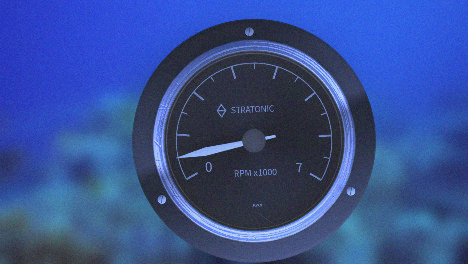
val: 500 (rpm)
